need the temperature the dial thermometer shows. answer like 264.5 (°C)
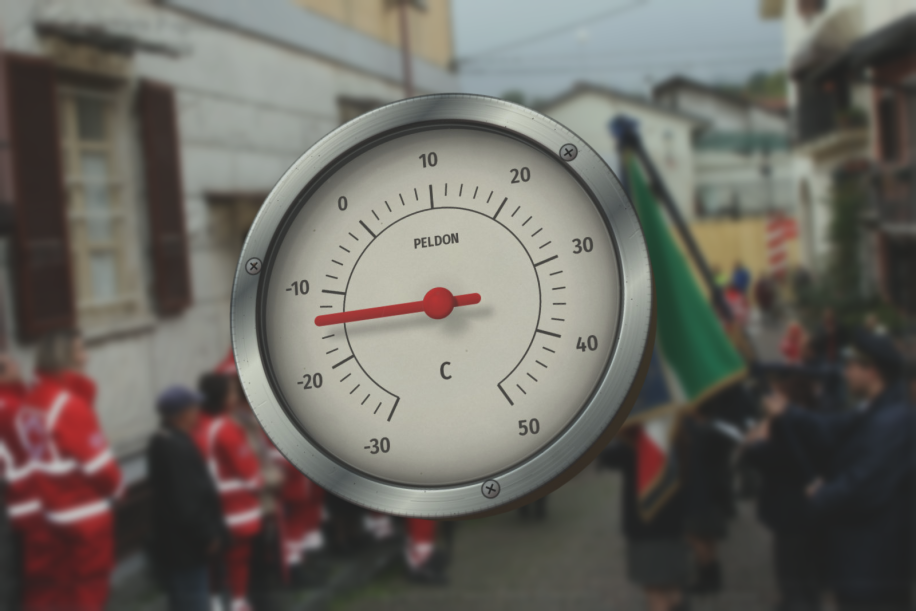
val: -14 (°C)
